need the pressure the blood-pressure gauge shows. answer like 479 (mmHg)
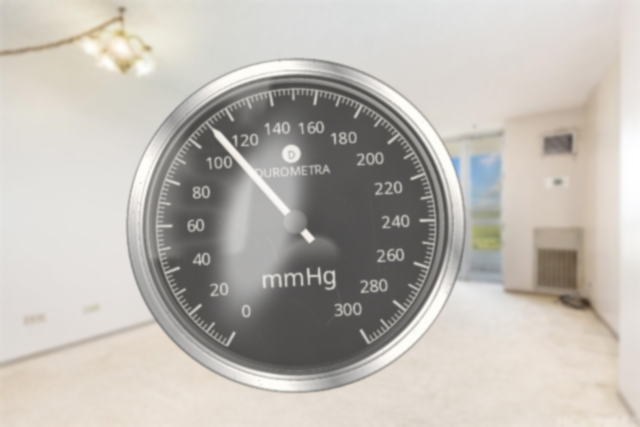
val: 110 (mmHg)
